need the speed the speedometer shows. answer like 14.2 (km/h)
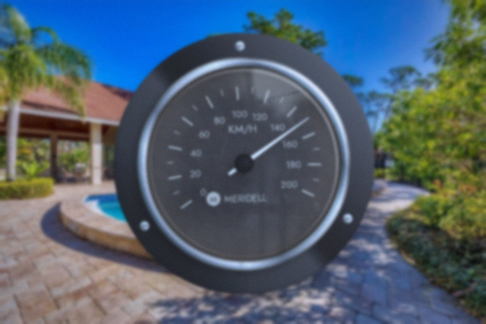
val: 150 (km/h)
